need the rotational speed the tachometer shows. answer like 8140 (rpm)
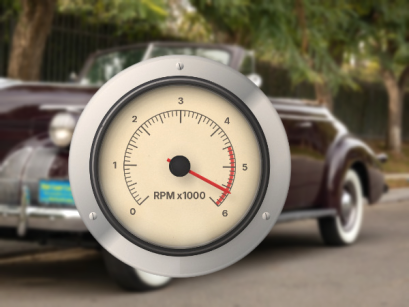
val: 5600 (rpm)
